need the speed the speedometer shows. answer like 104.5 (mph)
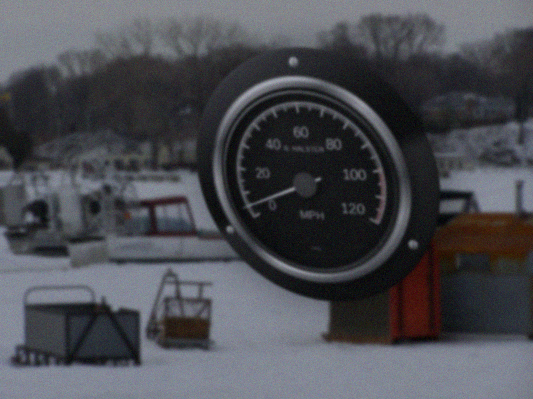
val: 5 (mph)
